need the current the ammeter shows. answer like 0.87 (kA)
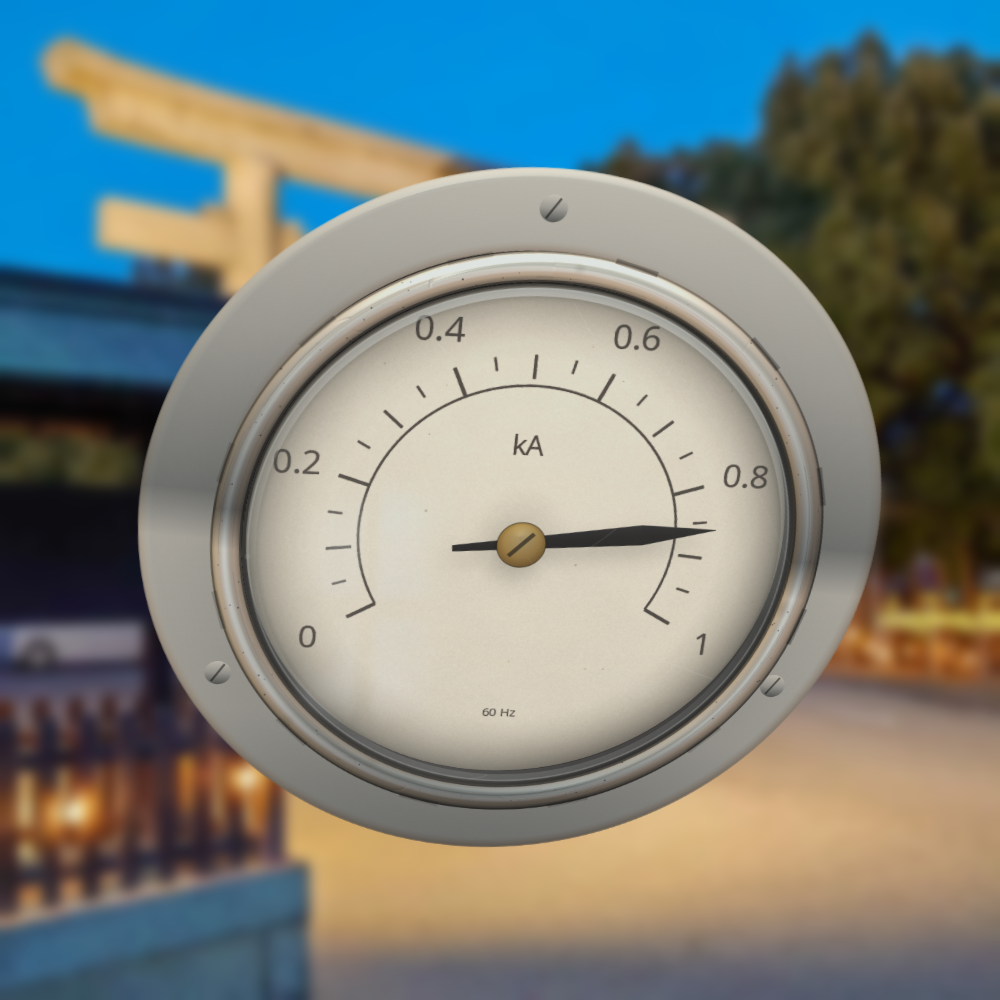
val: 0.85 (kA)
